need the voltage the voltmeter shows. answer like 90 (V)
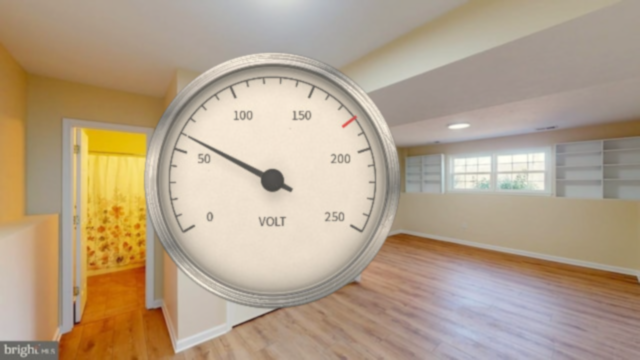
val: 60 (V)
